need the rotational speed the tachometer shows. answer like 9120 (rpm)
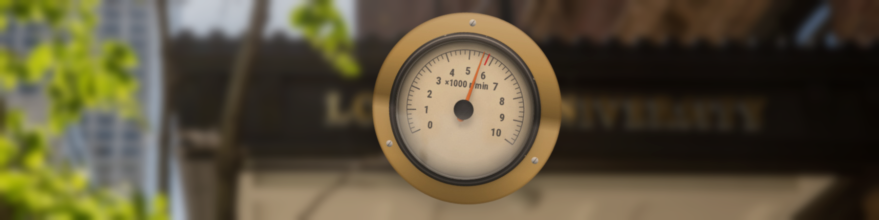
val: 5600 (rpm)
